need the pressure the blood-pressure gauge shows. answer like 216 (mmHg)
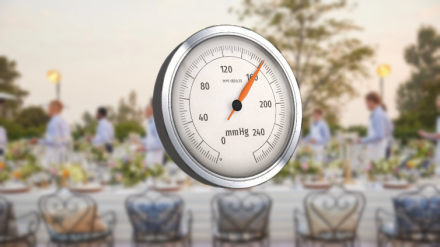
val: 160 (mmHg)
